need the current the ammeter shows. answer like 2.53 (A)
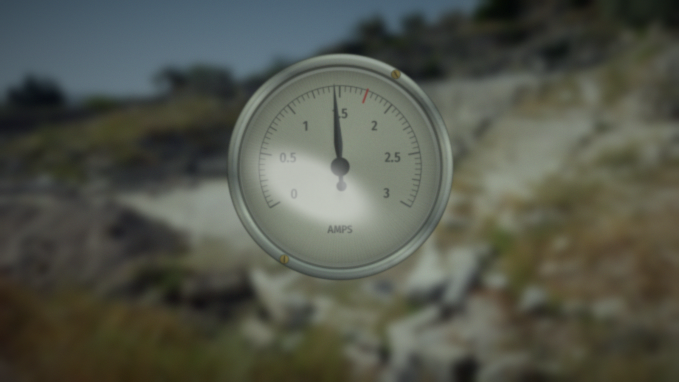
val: 1.45 (A)
